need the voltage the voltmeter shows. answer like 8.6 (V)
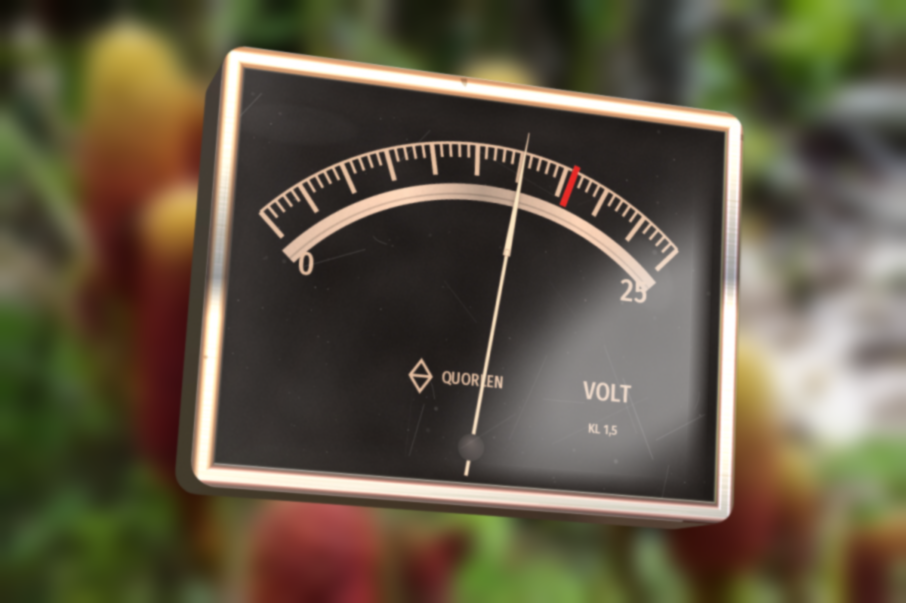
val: 15 (V)
